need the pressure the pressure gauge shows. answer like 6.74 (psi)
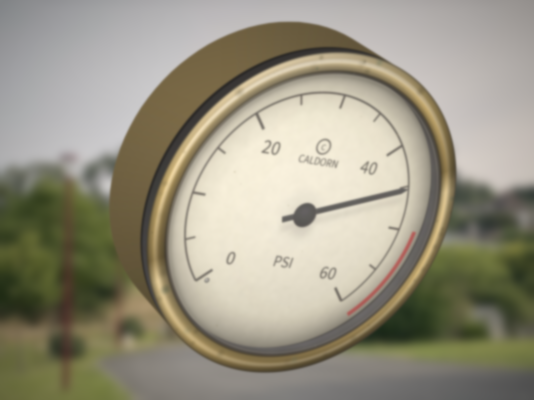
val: 45 (psi)
